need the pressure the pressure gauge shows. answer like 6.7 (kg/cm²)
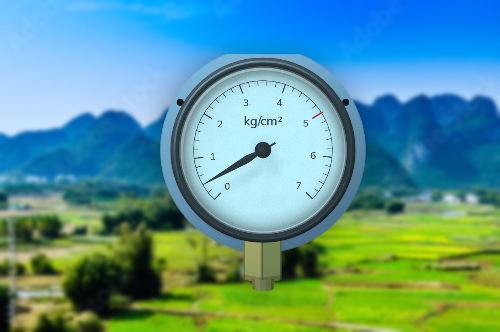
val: 0.4 (kg/cm²)
